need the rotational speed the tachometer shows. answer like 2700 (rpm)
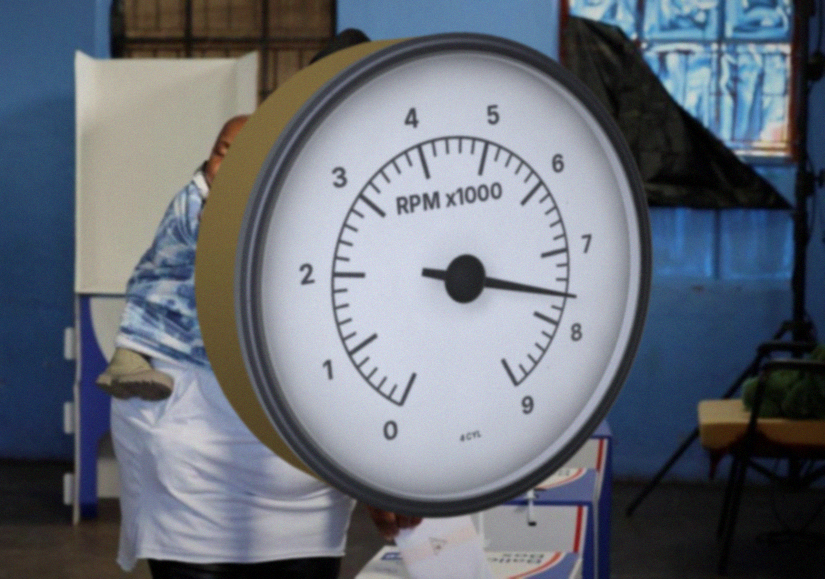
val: 7600 (rpm)
